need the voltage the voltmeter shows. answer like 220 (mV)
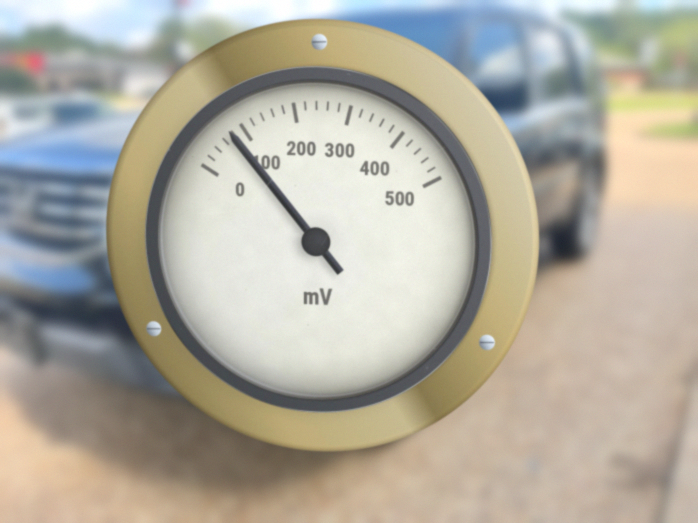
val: 80 (mV)
